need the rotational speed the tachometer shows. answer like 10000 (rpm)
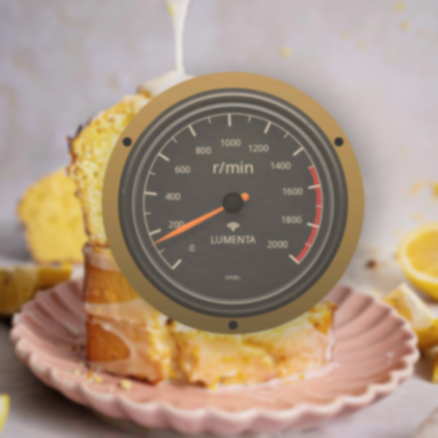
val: 150 (rpm)
